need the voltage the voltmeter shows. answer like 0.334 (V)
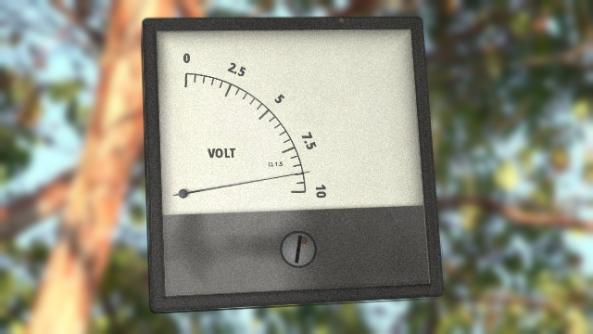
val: 9 (V)
